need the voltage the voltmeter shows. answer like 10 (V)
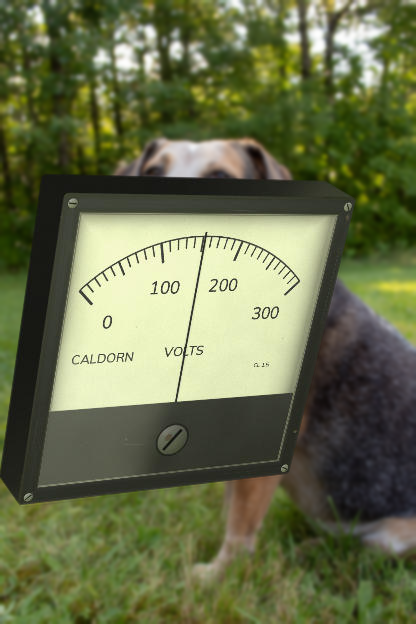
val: 150 (V)
